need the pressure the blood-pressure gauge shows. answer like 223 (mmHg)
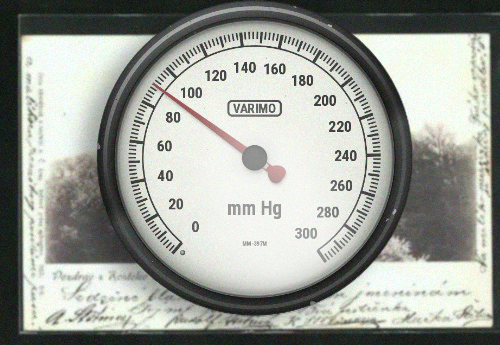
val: 90 (mmHg)
